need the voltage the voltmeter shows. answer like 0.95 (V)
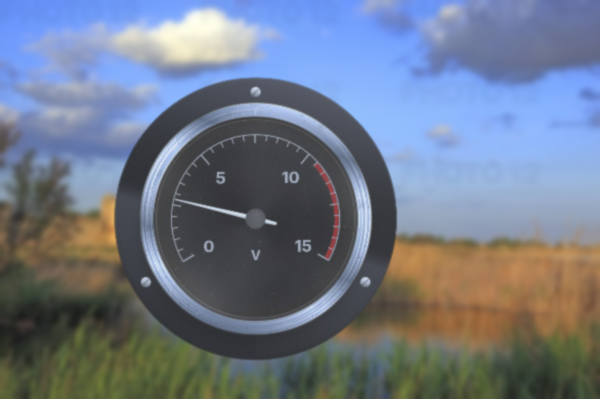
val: 2.75 (V)
